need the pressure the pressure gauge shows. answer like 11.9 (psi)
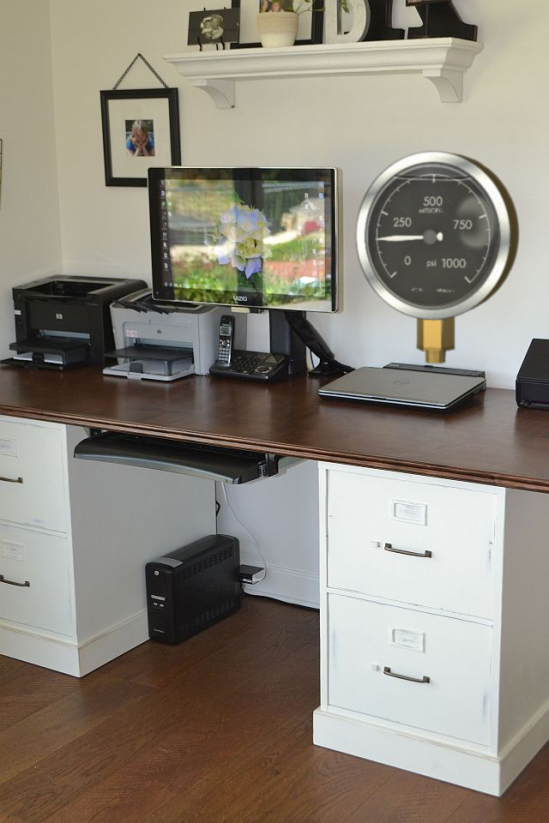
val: 150 (psi)
